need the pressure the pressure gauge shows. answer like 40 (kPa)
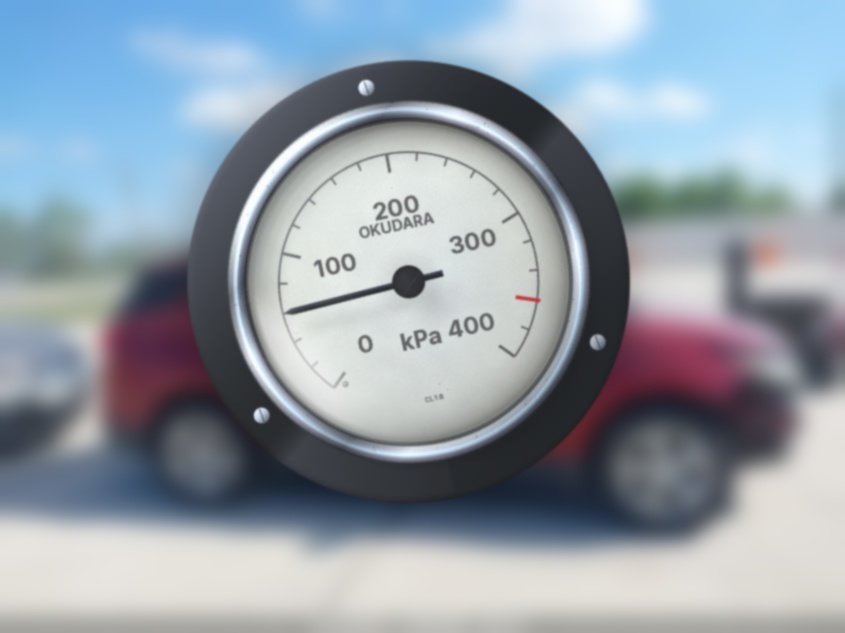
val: 60 (kPa)
